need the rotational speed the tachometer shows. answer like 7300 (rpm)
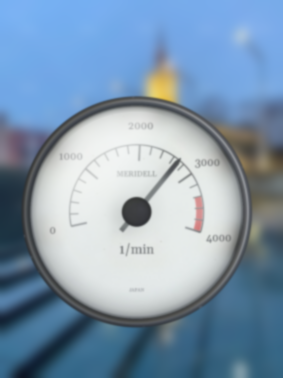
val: 2700 (rpm)
